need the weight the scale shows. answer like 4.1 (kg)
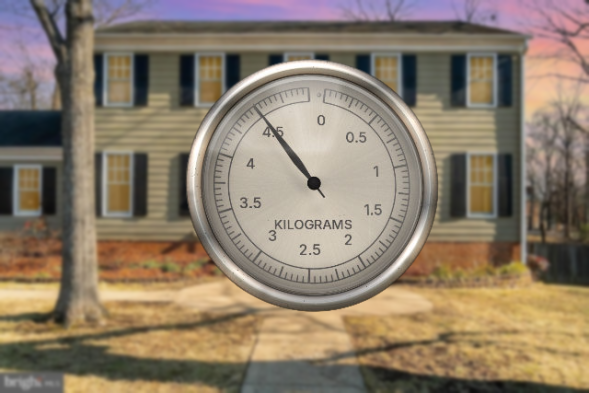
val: 4.5 (kg)
